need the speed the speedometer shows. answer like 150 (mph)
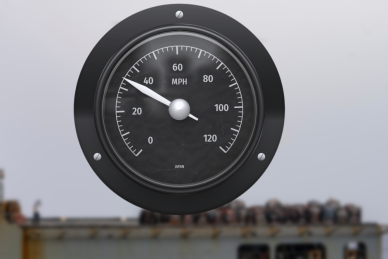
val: 34 (mph)
